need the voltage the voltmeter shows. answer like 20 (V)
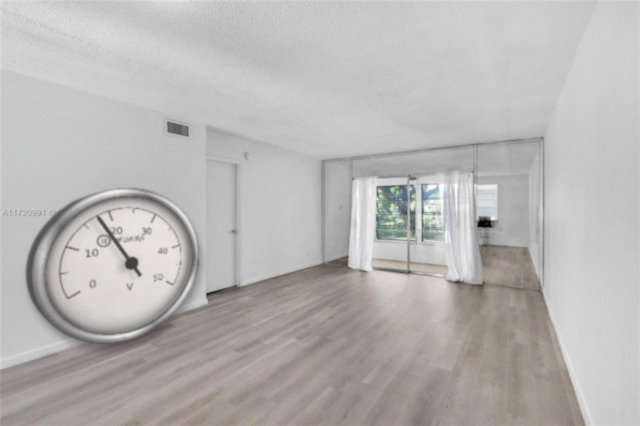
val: 17.5 (V)
